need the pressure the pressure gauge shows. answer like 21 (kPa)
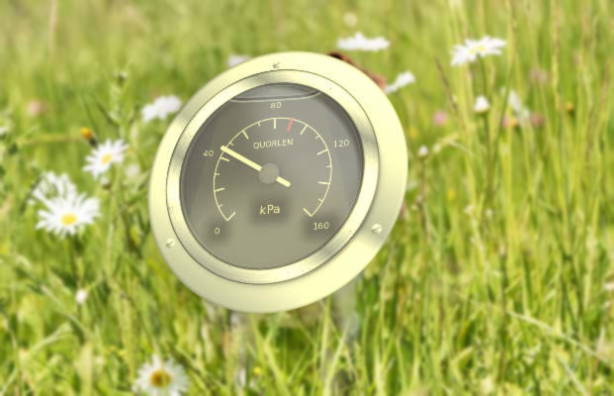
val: 45 (kPa)
